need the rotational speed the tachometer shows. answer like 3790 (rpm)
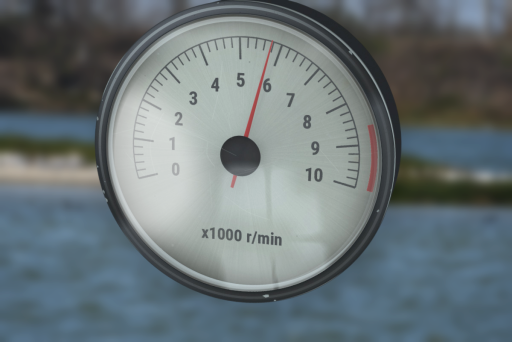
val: 5800 (rpm)
